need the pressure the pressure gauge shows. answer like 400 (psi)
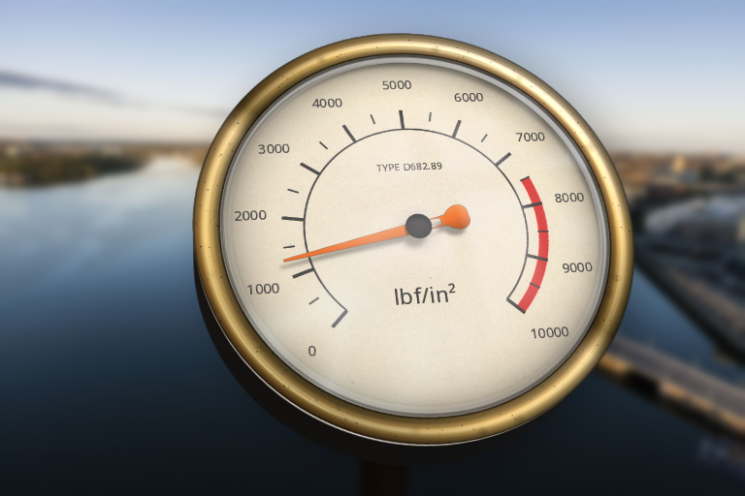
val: 1250 (psi)
